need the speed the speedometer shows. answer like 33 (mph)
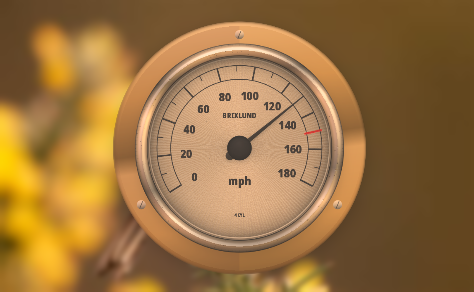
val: 130 (mph)
